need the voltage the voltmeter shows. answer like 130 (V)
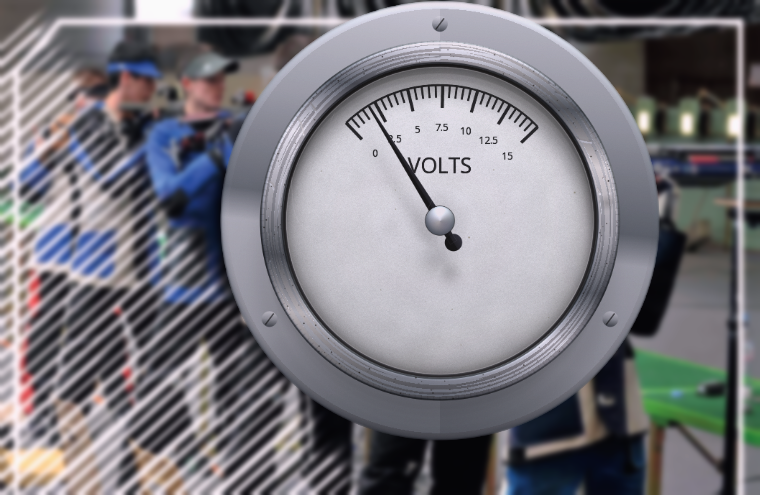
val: 2 (V)
